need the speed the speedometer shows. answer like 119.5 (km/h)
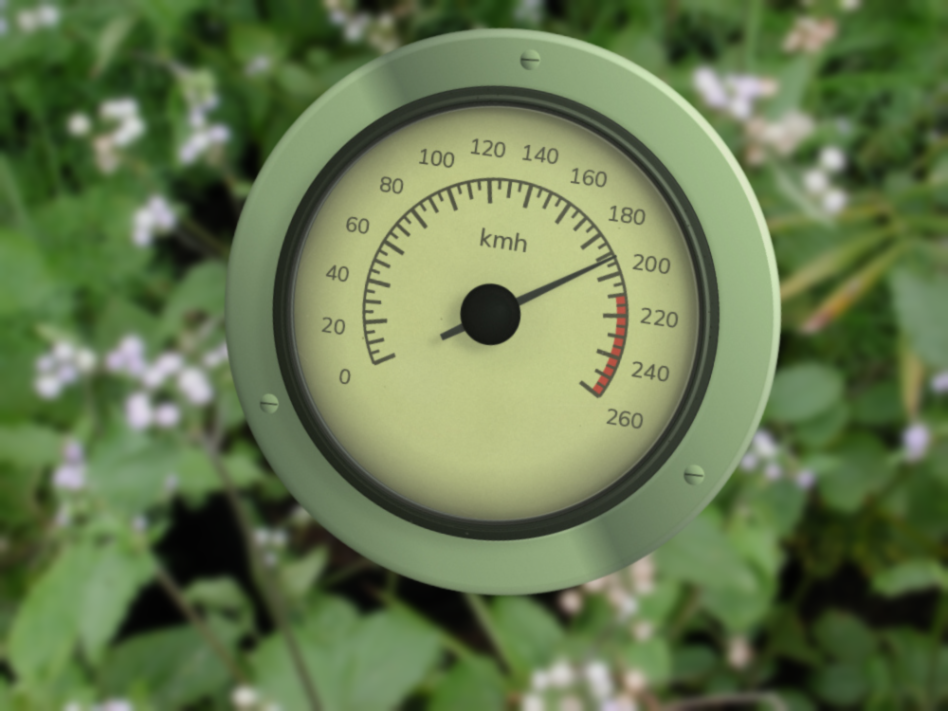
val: 192.5 (km/h)
